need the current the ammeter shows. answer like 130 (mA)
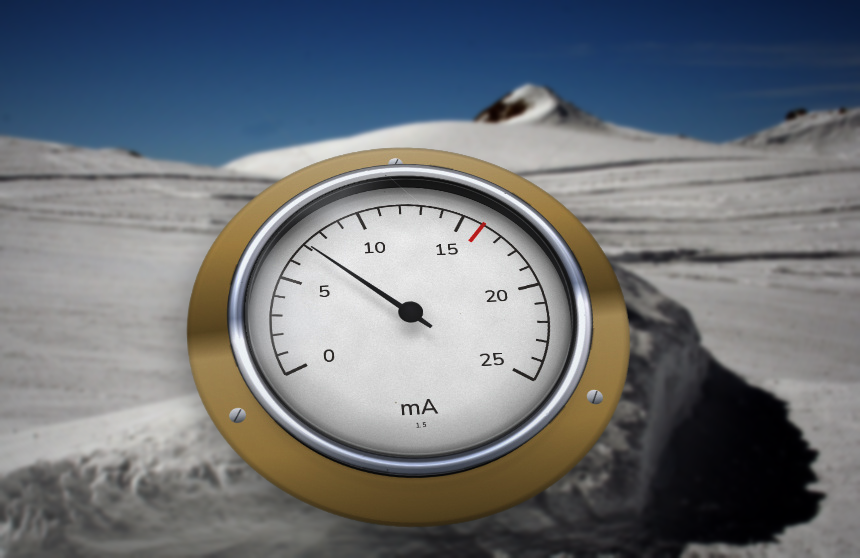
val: 7 (mA)
